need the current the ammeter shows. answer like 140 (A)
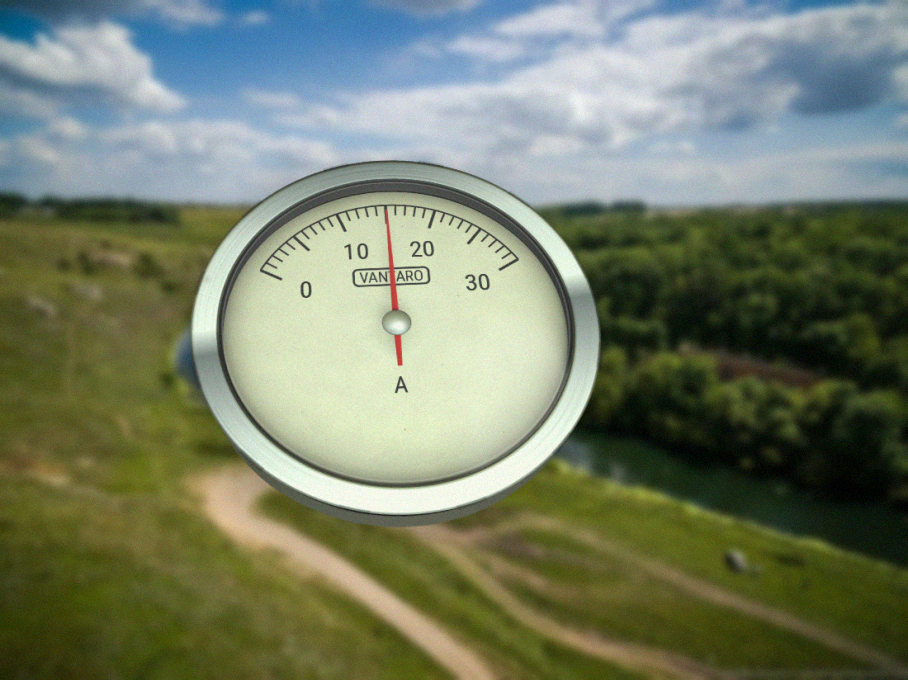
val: 15 (A)
